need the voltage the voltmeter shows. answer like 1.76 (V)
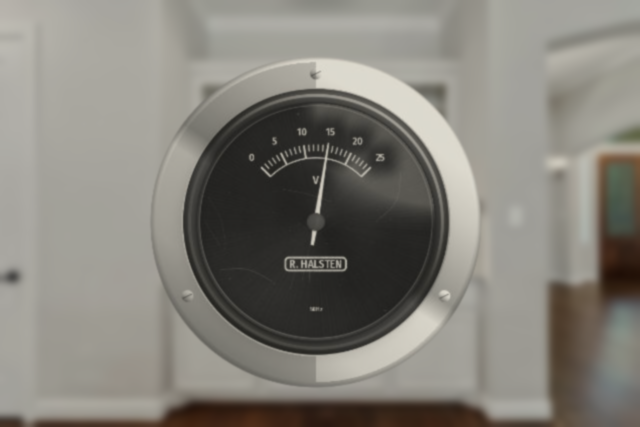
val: 15 (V)
